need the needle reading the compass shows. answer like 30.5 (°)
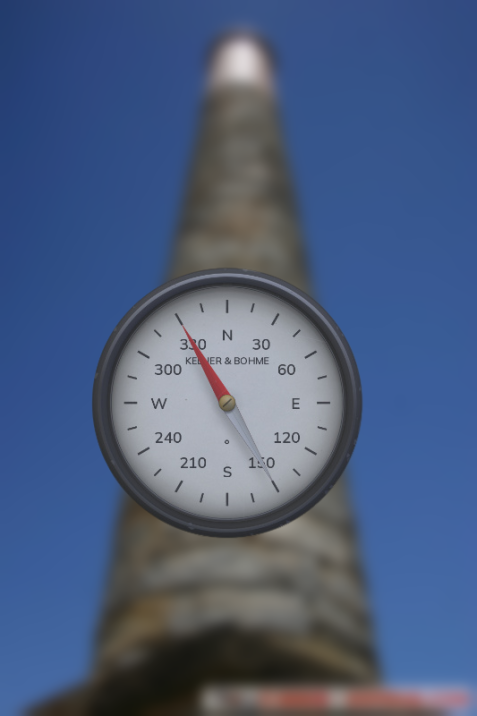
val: 330 (°)
